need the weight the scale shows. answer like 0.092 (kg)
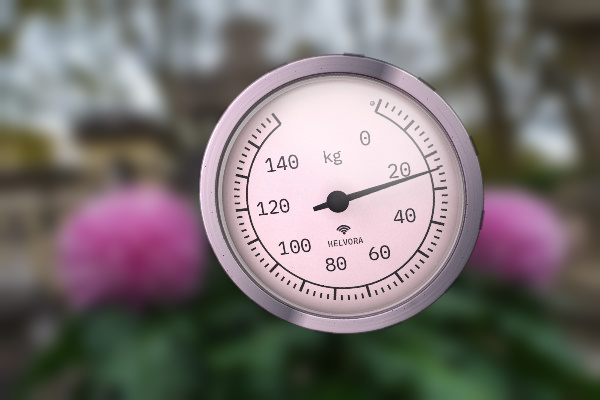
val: 24 (kg)
